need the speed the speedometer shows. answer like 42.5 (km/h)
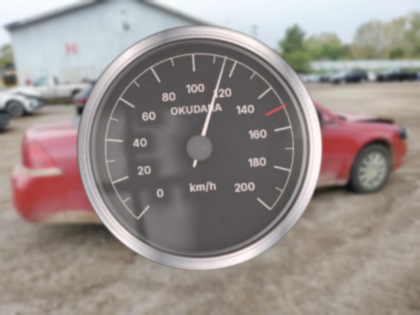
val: 115 (km/h)
